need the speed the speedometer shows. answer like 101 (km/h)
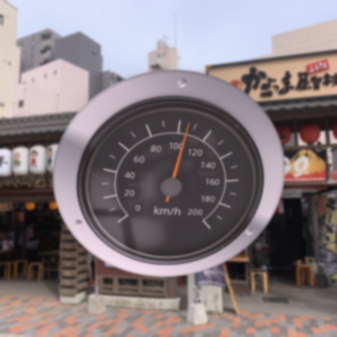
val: 105 (km/h)
